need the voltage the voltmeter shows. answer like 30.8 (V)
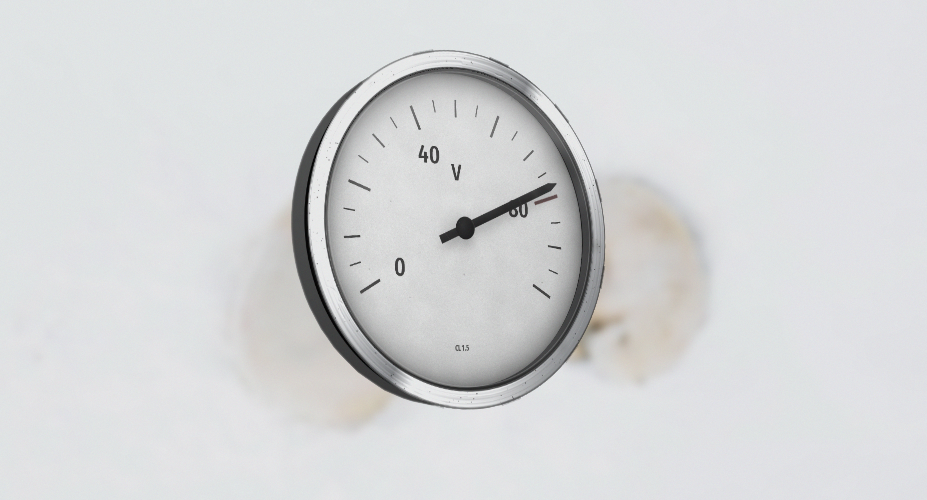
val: 77.5 (V)
